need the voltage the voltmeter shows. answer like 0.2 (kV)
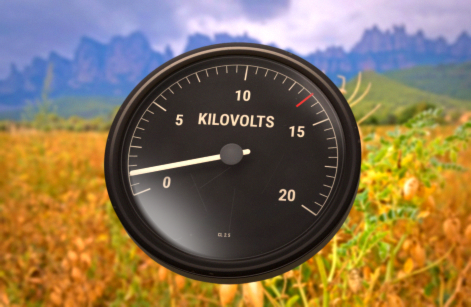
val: 1 (kV)
